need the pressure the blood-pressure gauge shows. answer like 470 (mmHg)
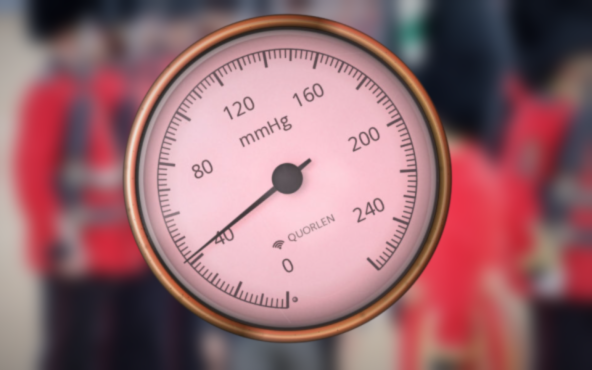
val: 42 (mmHg)
